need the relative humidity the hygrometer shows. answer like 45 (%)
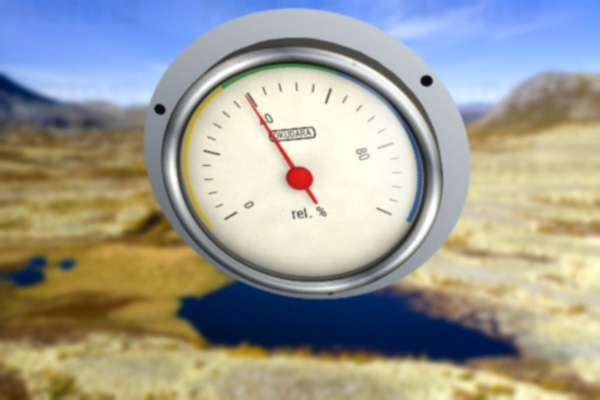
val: 40 (%)
